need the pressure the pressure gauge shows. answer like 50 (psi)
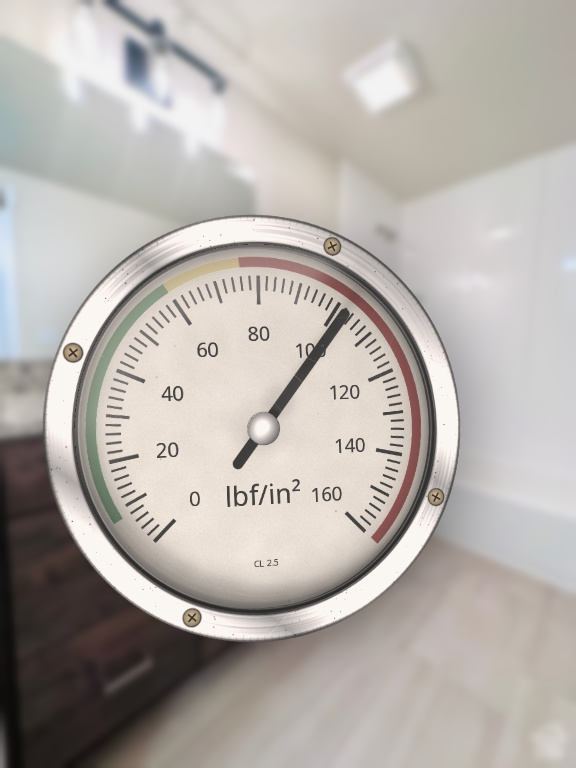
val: 102 (psi)
